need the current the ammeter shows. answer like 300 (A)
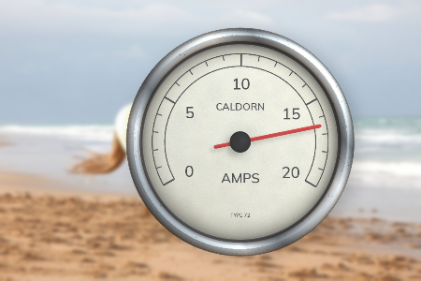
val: 16.5 (A)
